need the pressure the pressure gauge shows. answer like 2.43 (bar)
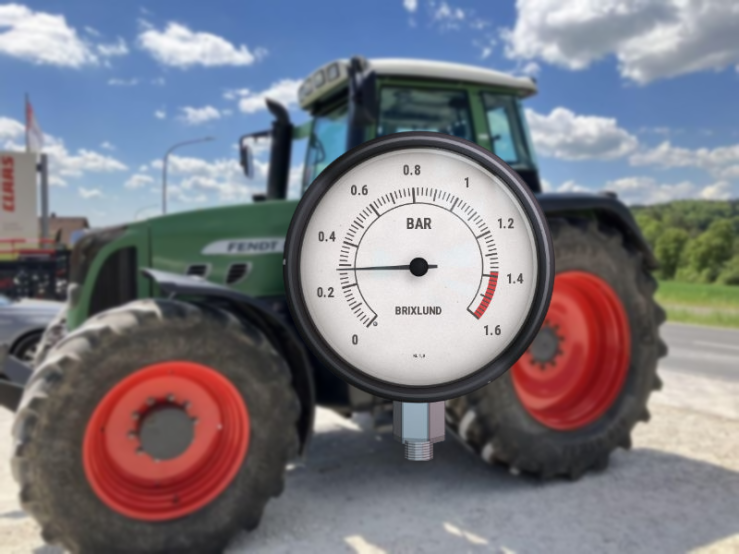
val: 0.28 (bar)
